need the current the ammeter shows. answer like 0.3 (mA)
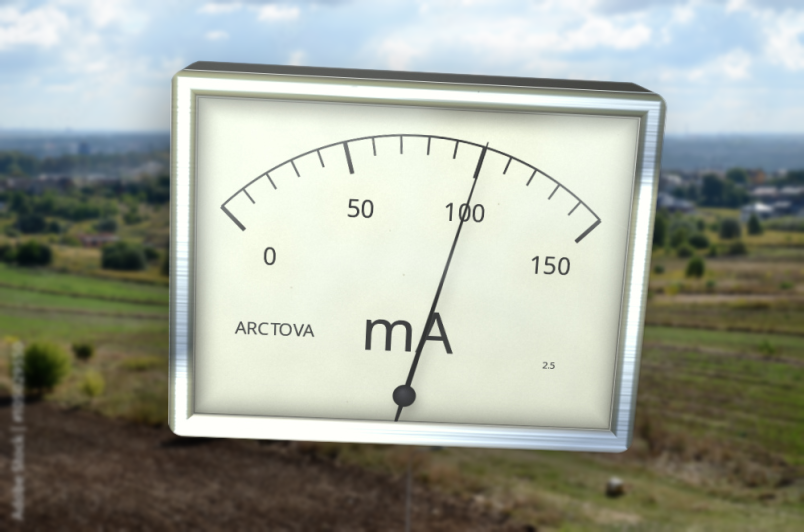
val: 100 (mA)
